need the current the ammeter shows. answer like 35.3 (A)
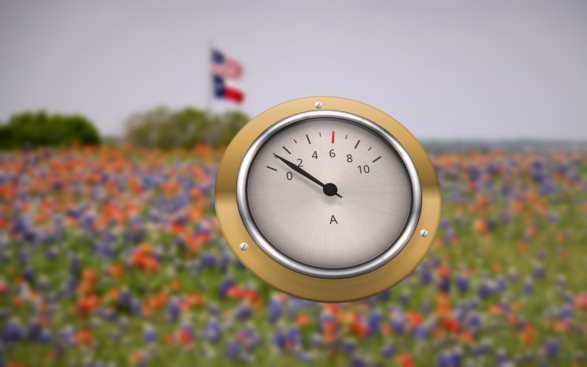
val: 1 (A)
